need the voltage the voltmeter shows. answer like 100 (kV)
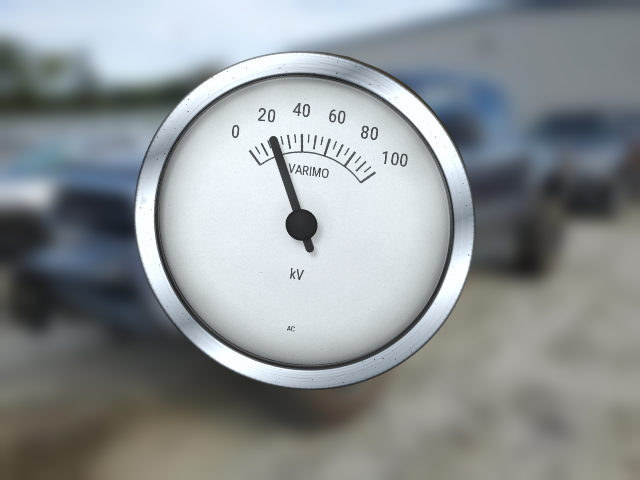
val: 20 (kV)
